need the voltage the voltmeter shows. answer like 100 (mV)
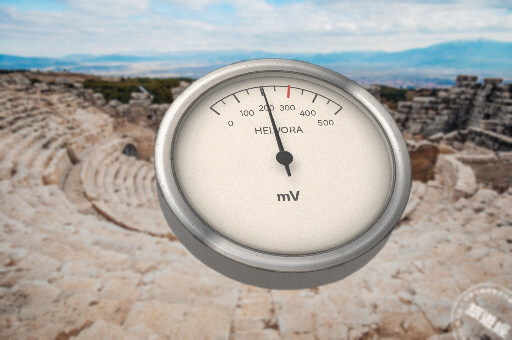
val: 200 (mV)
